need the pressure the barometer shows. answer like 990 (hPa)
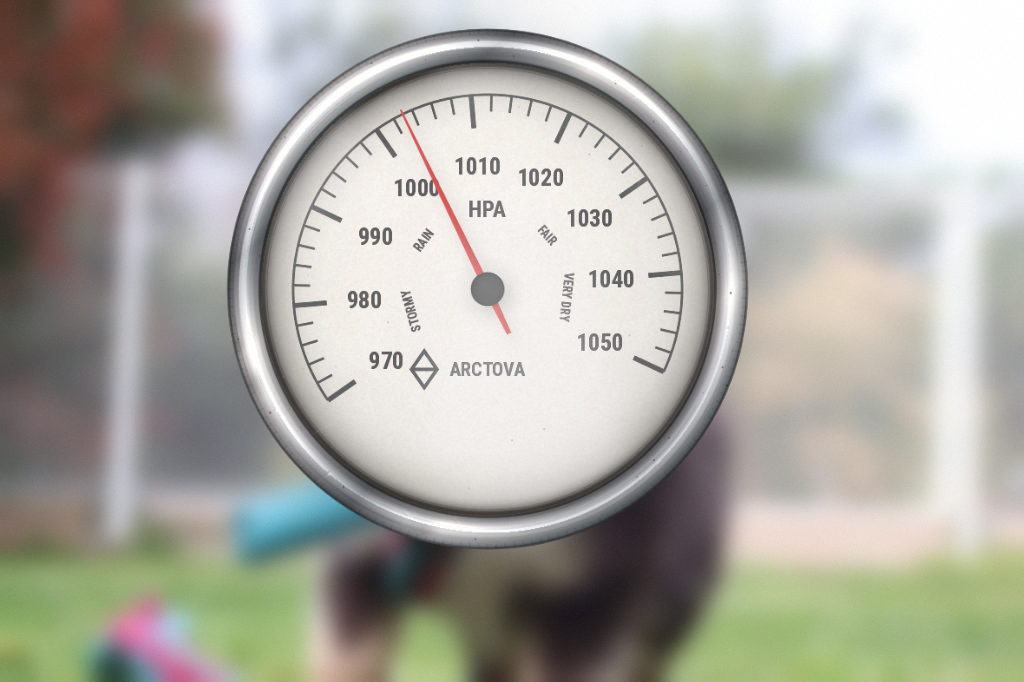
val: 1003 (hPa)
